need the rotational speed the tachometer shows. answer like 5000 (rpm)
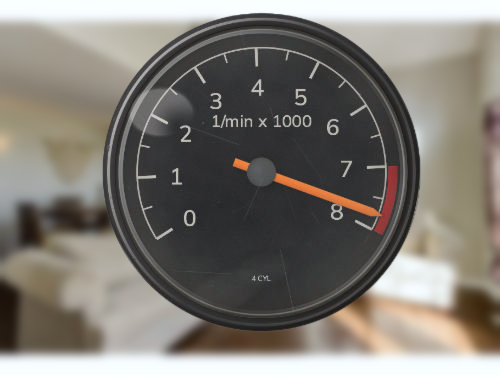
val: 7750 (rpm)
